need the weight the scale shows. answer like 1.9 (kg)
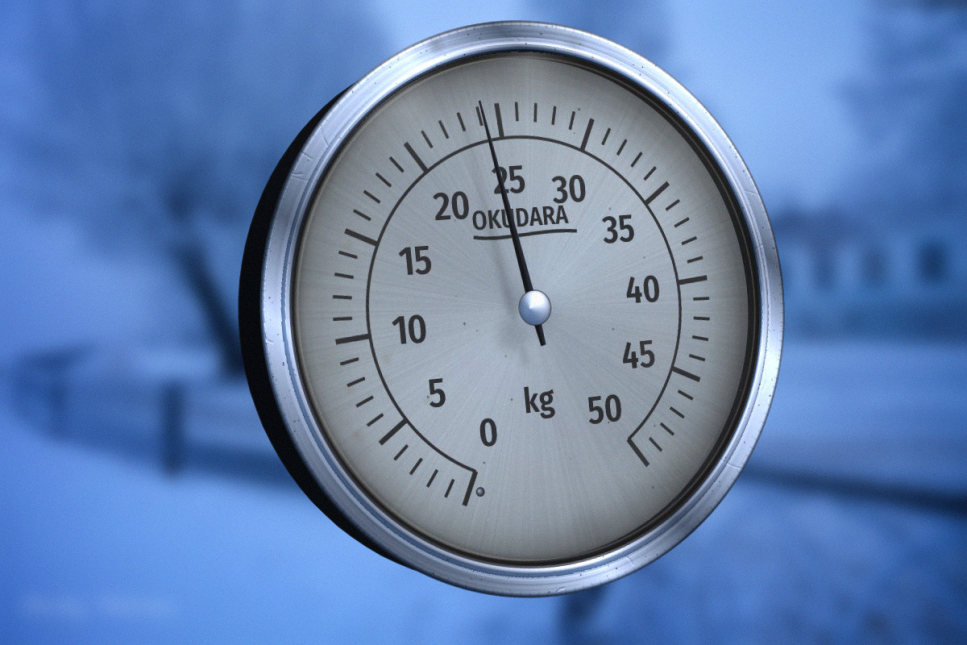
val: 24 (kg)
